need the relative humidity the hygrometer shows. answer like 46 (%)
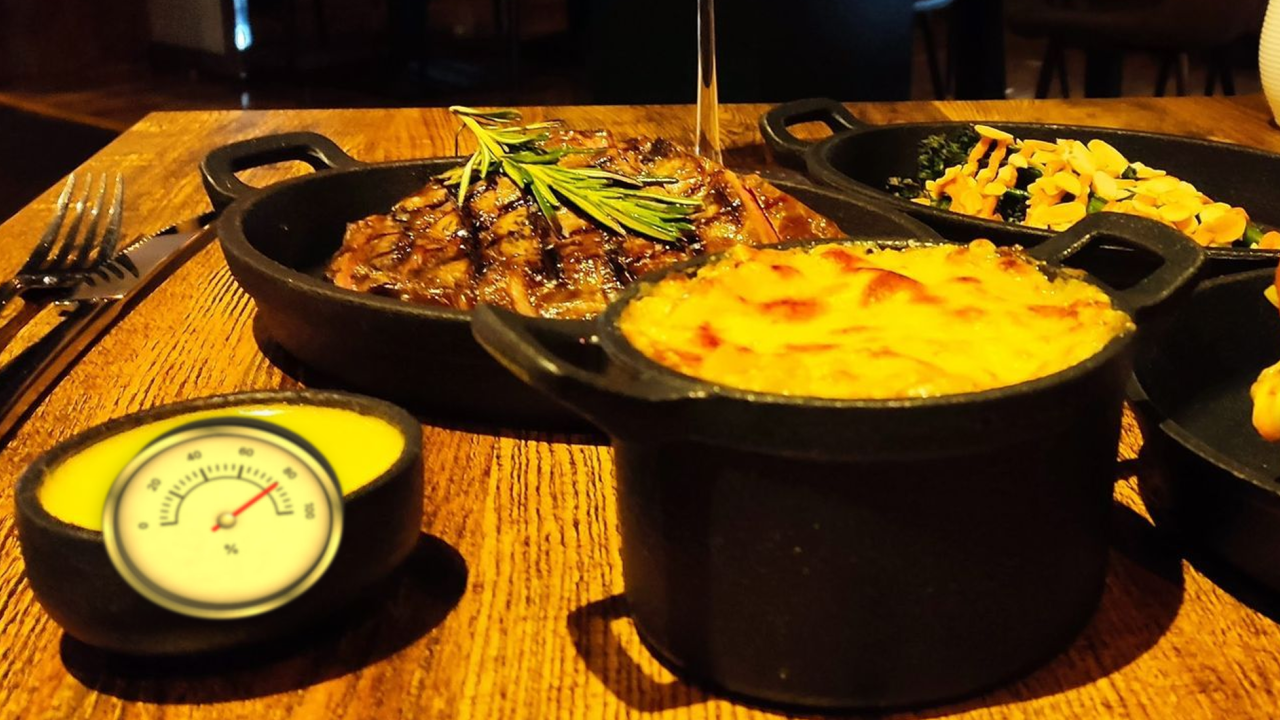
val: 80 (%)
